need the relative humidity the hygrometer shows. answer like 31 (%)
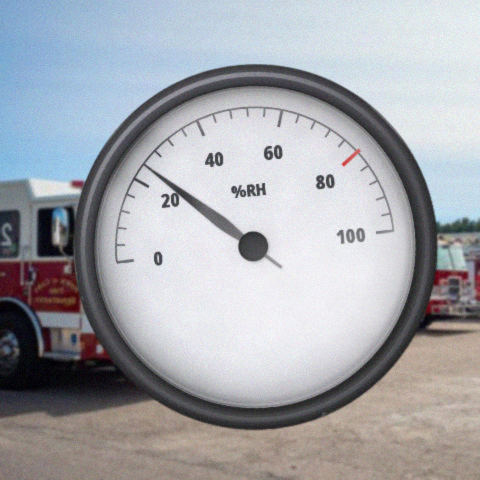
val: 24 (%)
